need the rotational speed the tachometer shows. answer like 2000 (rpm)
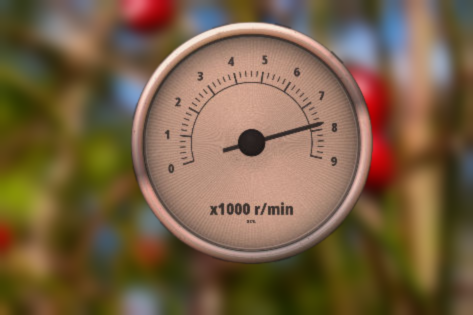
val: 7800 (rpm)
